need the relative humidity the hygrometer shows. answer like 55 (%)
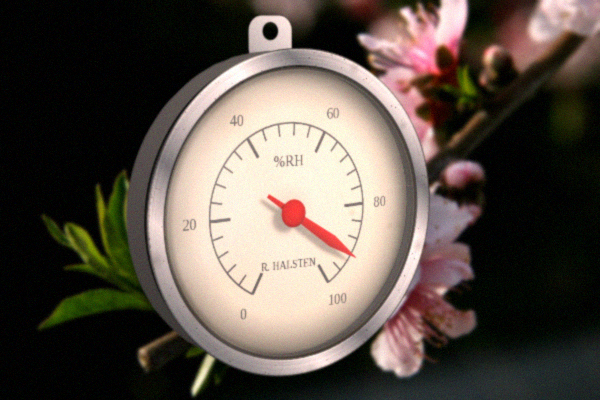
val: 92 (%)
